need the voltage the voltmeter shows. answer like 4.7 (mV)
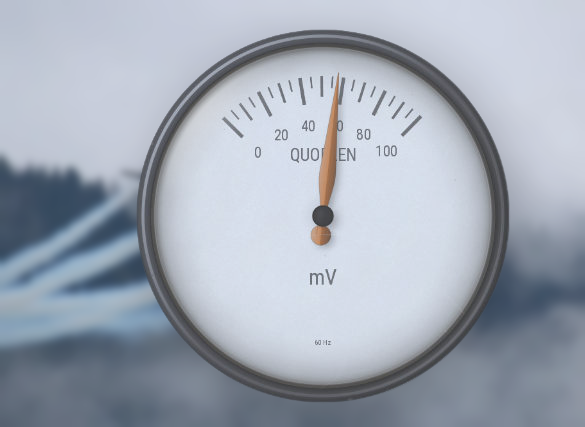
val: 57.5 (mV)
